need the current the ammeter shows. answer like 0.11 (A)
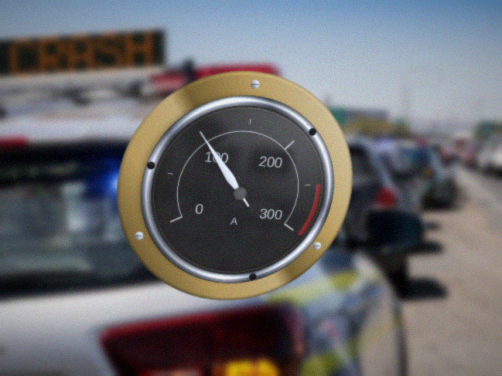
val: 100 (A)
